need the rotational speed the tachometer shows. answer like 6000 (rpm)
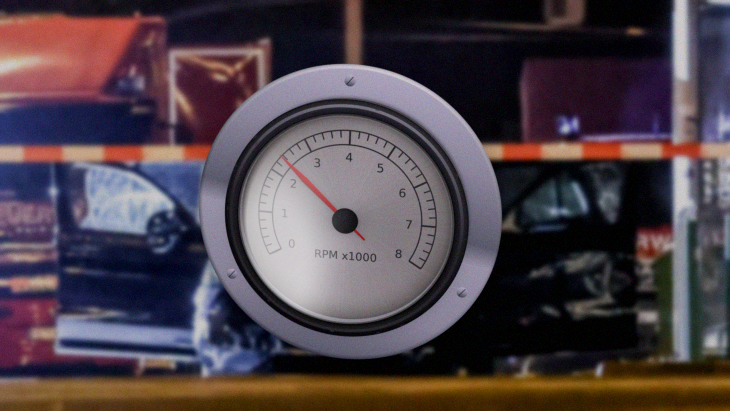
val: 2400 (rpm)
